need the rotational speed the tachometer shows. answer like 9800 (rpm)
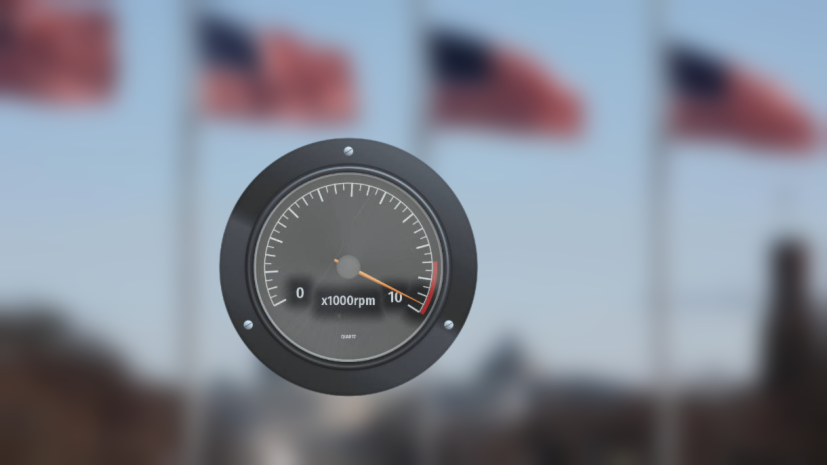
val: 9750 (rpm)
